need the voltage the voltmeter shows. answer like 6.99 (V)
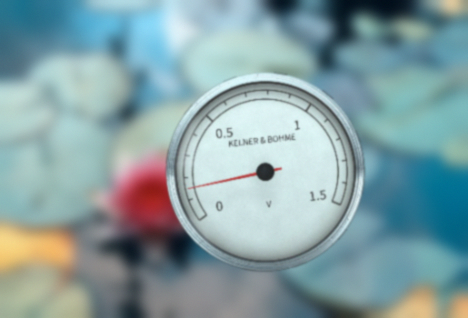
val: 0.15 (V)
